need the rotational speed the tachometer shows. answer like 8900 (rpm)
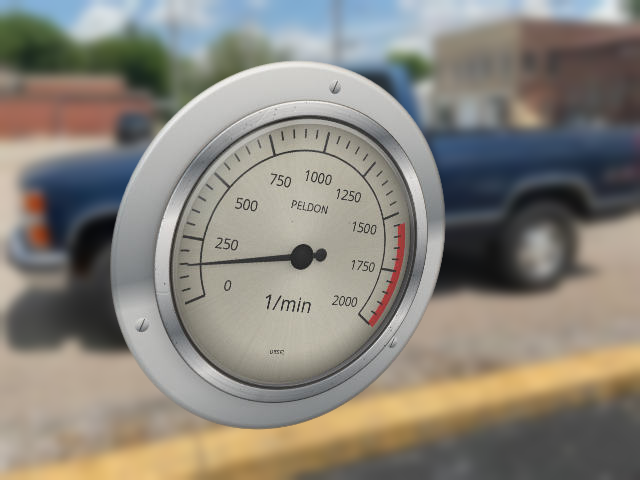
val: 150 (rpm)
